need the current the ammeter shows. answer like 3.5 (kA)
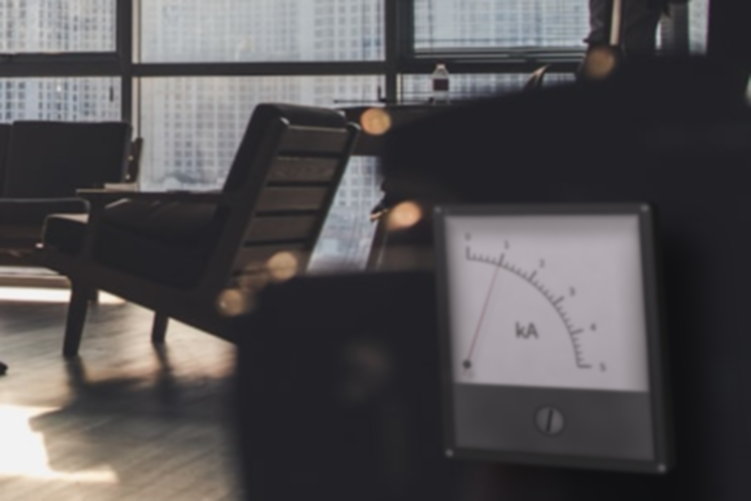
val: 1 (kA)
